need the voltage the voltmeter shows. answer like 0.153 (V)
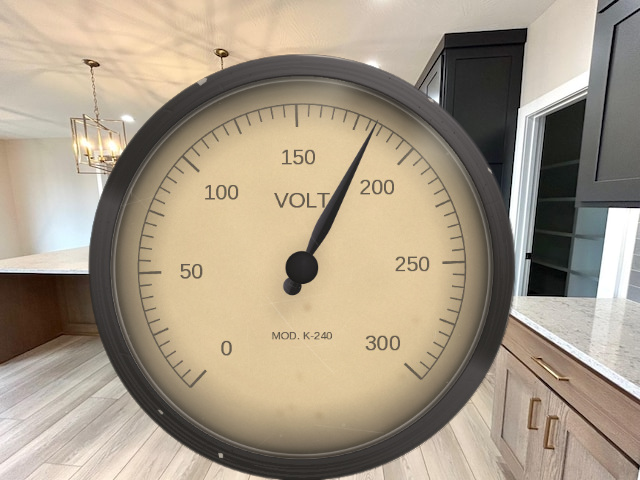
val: 182.5 (V)
